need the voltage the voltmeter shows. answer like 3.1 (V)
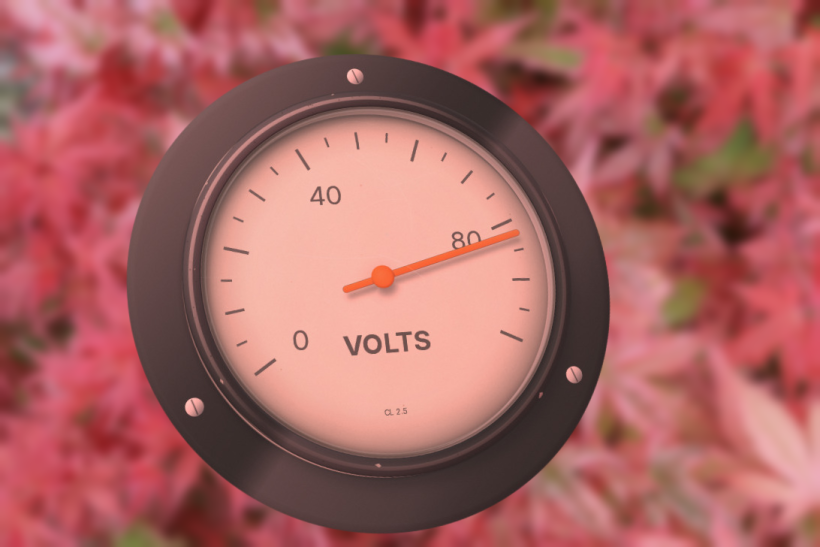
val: 82.5 (V)
